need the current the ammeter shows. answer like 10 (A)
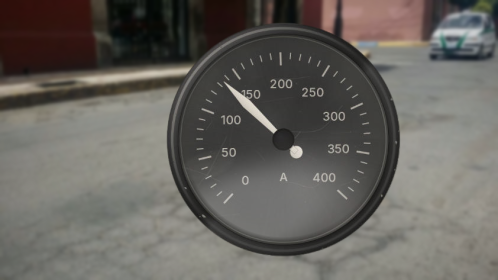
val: 135 (A)
